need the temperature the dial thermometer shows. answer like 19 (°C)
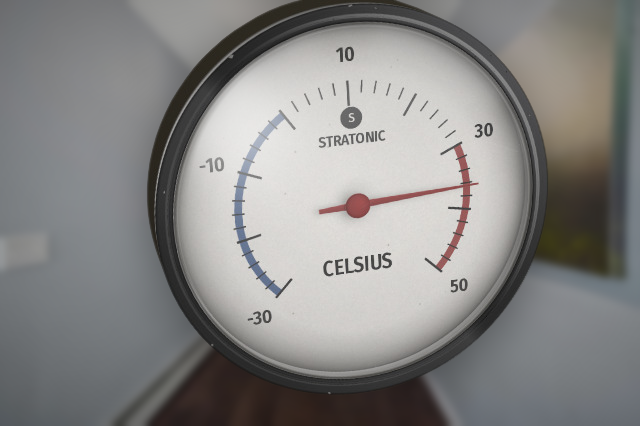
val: 36 (°C)
